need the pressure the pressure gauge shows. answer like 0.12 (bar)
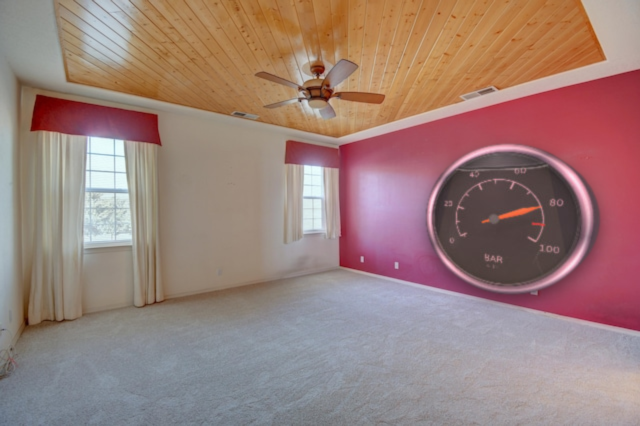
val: 80 (bar)
